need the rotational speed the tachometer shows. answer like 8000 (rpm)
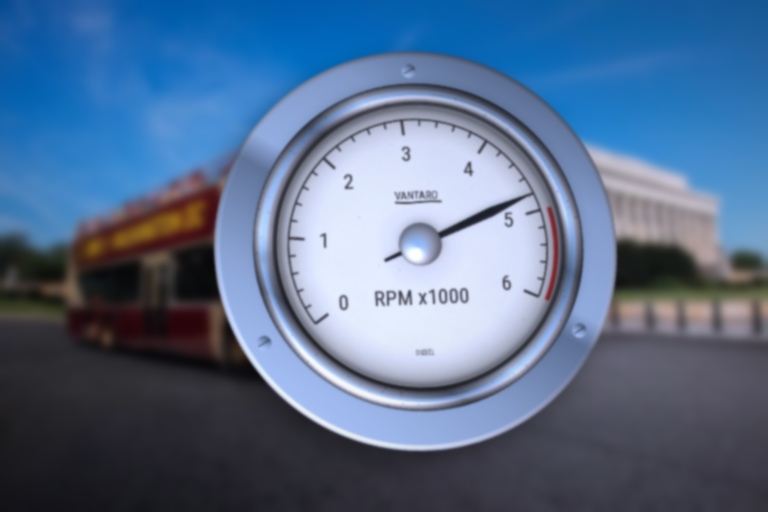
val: 4800 (rpm)
